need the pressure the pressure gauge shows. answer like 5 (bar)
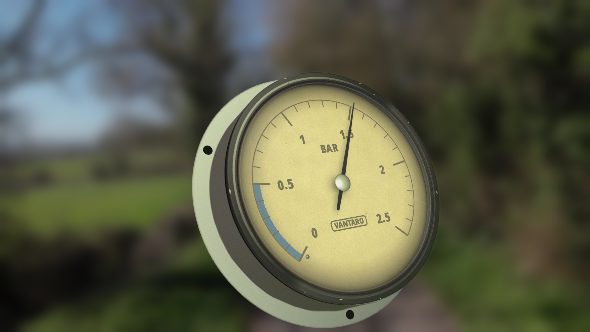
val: 1.5 (bar)
